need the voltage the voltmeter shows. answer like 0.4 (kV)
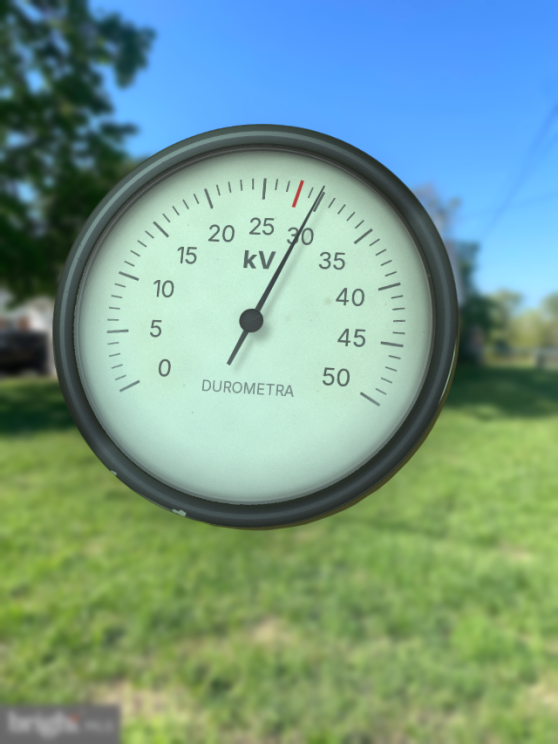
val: 30 (kV)
